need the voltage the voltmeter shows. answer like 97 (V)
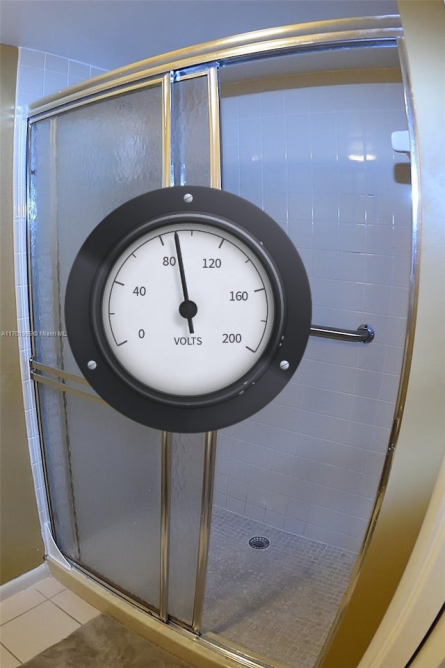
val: 90 (V)
